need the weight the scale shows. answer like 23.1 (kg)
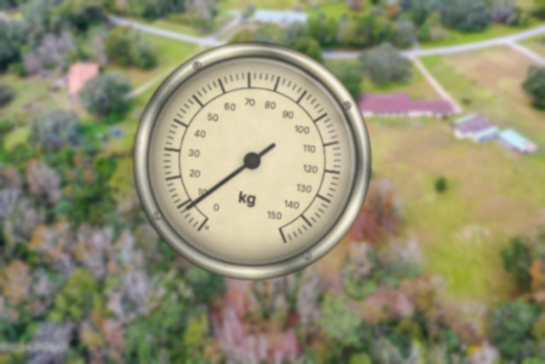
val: 8 (kg)
